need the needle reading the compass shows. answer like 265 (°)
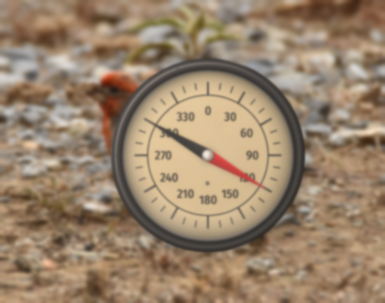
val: 120 (°)
